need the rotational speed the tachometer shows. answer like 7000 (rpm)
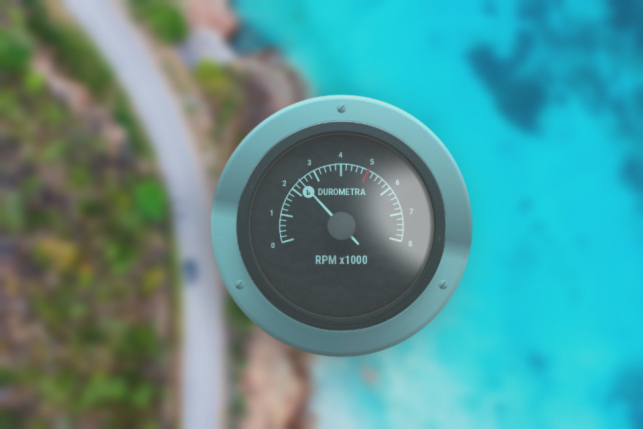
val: 2400 (rpm)
